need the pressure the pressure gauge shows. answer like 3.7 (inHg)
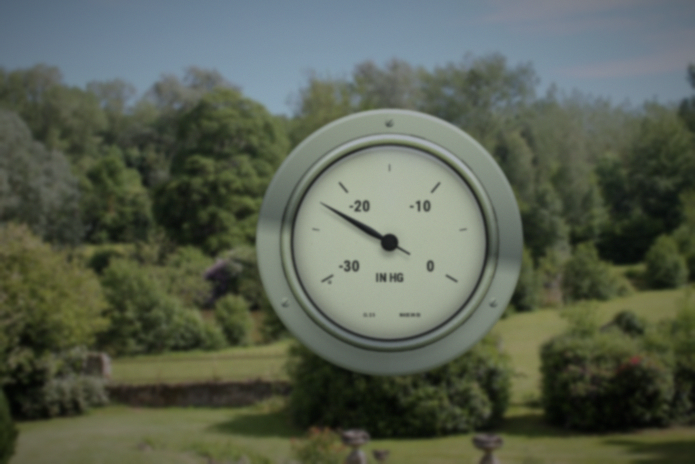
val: -22.5 (inHg)
